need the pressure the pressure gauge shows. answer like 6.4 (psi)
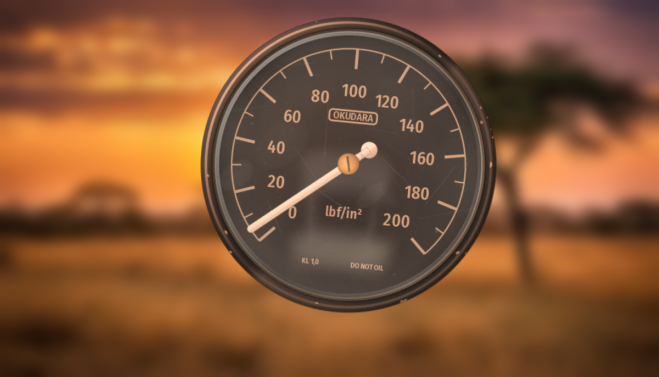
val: 5 (psi)
